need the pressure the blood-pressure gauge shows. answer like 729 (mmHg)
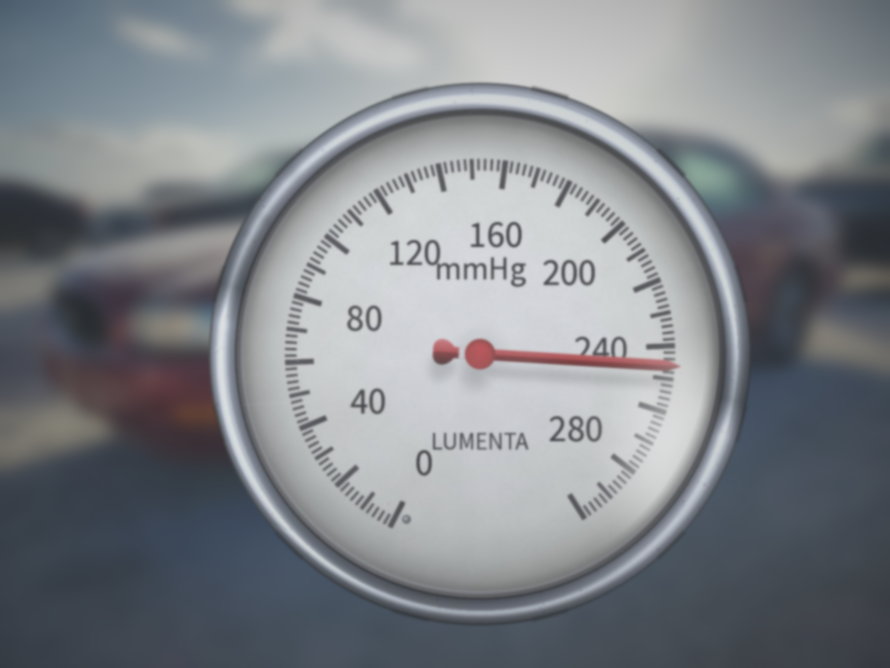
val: 246 (mmHg)
